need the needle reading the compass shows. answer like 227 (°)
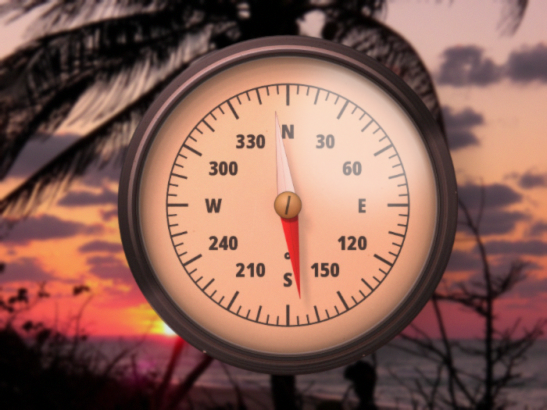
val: 172.5 (°)
